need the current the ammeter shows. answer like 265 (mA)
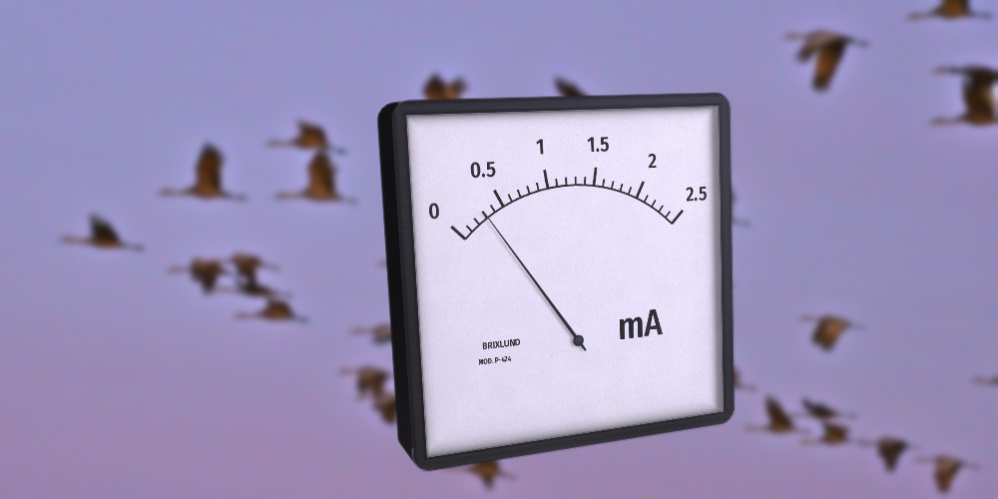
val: 0.3 (mA)
